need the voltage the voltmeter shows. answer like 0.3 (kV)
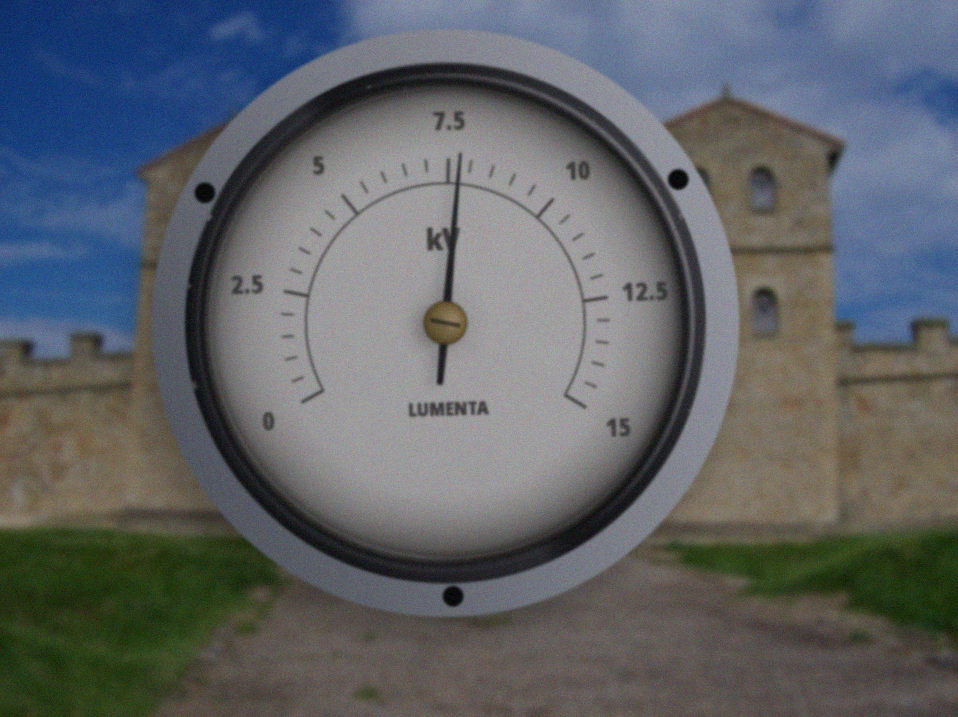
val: 7.75 (kV)
